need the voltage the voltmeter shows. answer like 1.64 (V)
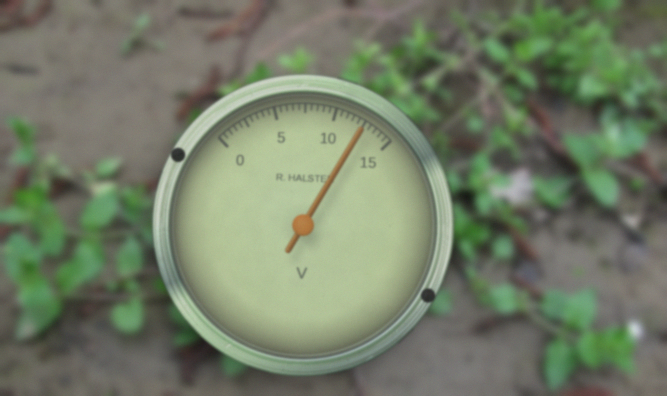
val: 12.5 (V)
